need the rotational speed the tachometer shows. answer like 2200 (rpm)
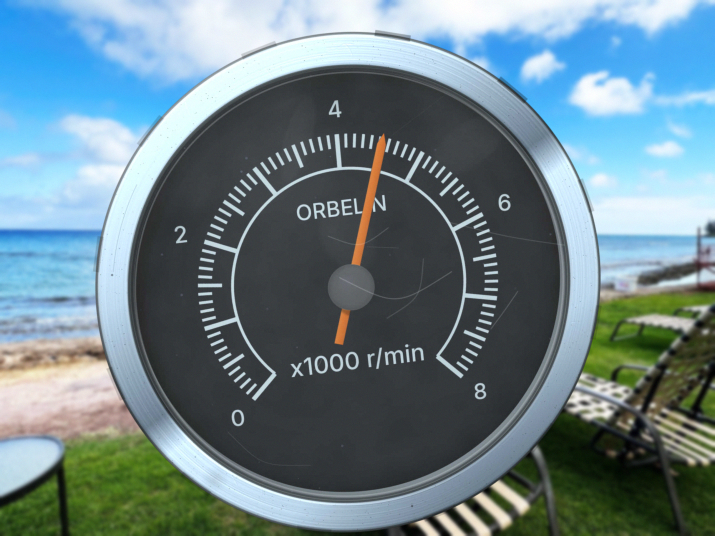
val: 4500 (rpm)
